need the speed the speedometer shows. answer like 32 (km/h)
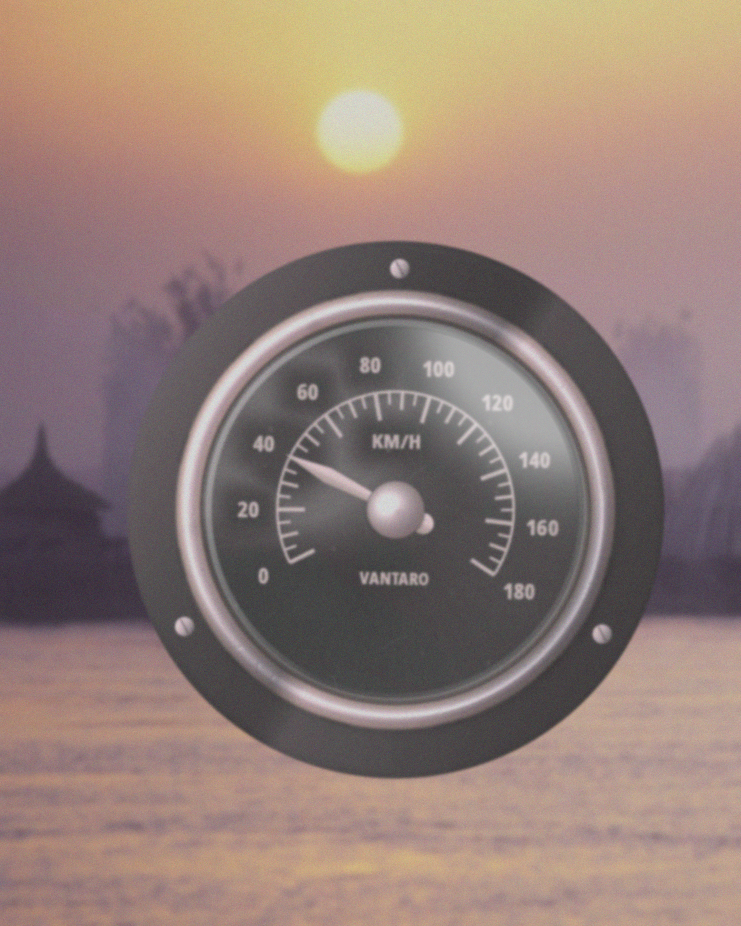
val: 40 (km/h)
